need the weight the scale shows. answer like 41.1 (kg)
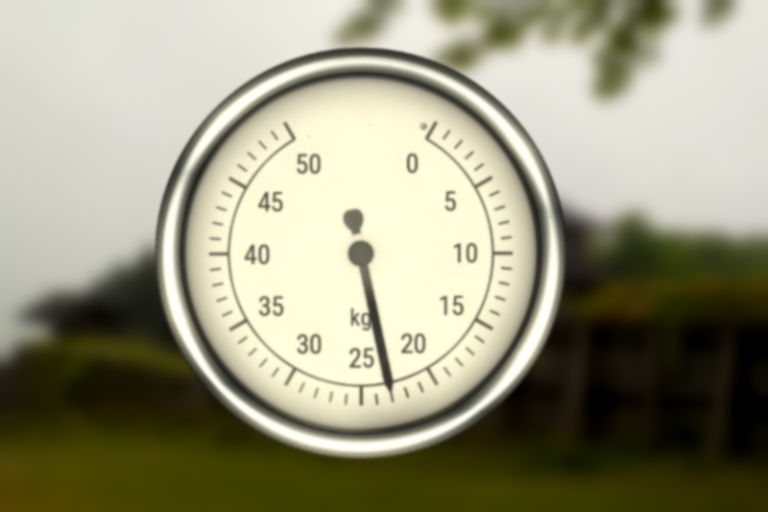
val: 23 (kg)
